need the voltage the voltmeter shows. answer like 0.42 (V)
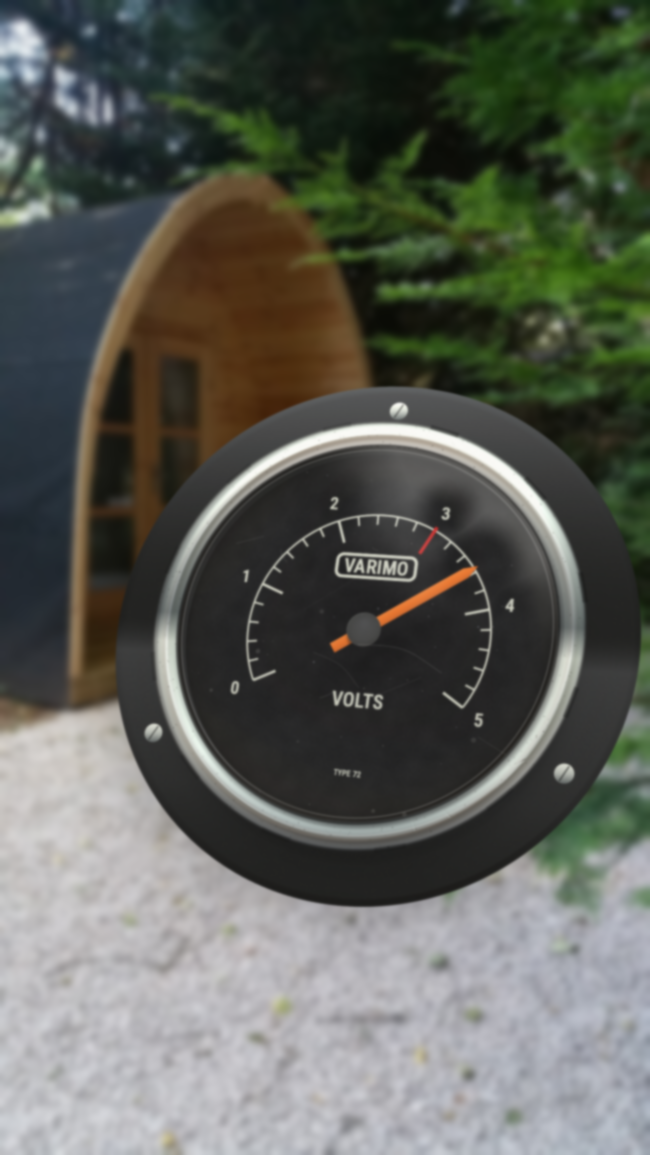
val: 3.6 (V)
